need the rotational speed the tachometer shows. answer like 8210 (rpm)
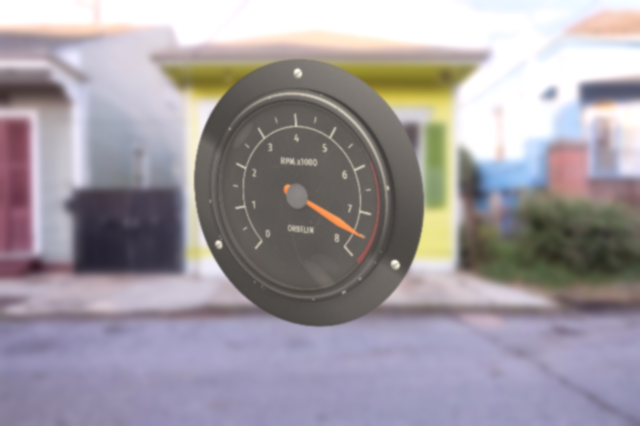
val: 7500 (rpm)
